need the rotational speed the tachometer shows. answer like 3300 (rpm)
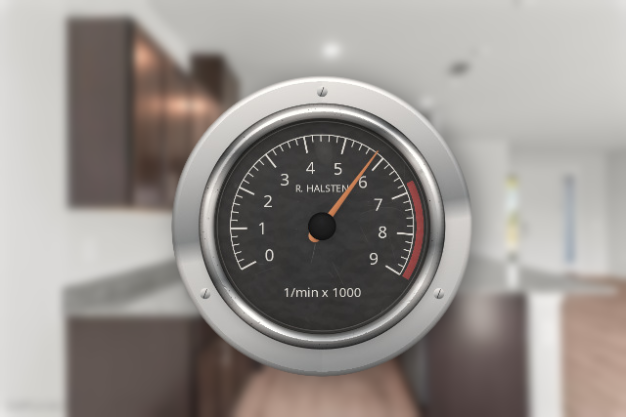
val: 5800 (rpm)
